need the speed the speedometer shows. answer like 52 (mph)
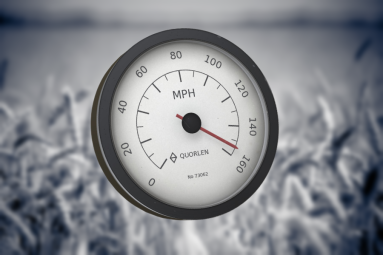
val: 155 (mph)
